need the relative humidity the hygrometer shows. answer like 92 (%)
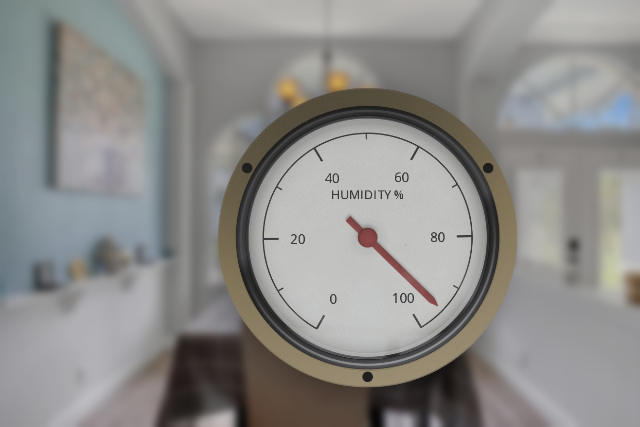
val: 95 (%)
